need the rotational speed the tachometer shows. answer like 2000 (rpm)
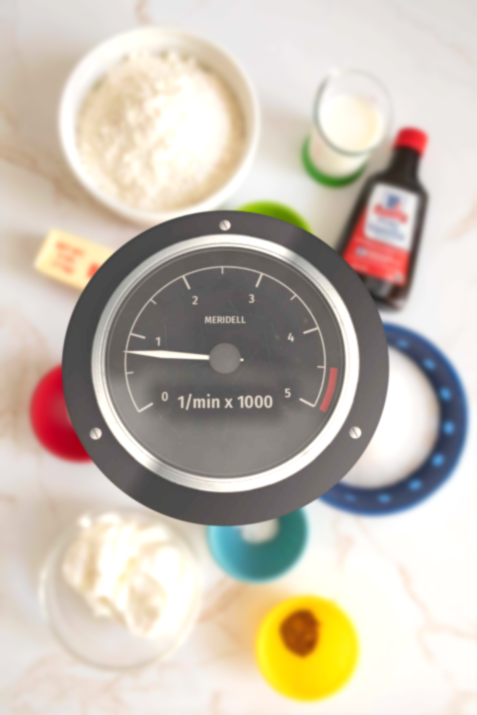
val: 750 (rpm)
